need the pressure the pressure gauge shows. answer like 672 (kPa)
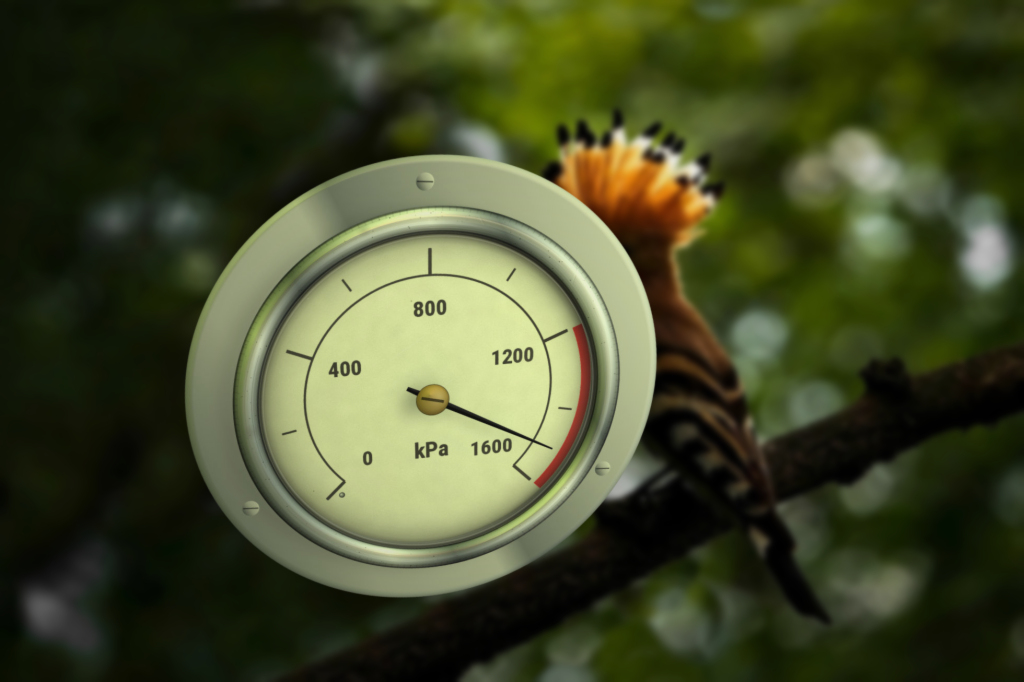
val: 1500 (kPa)
